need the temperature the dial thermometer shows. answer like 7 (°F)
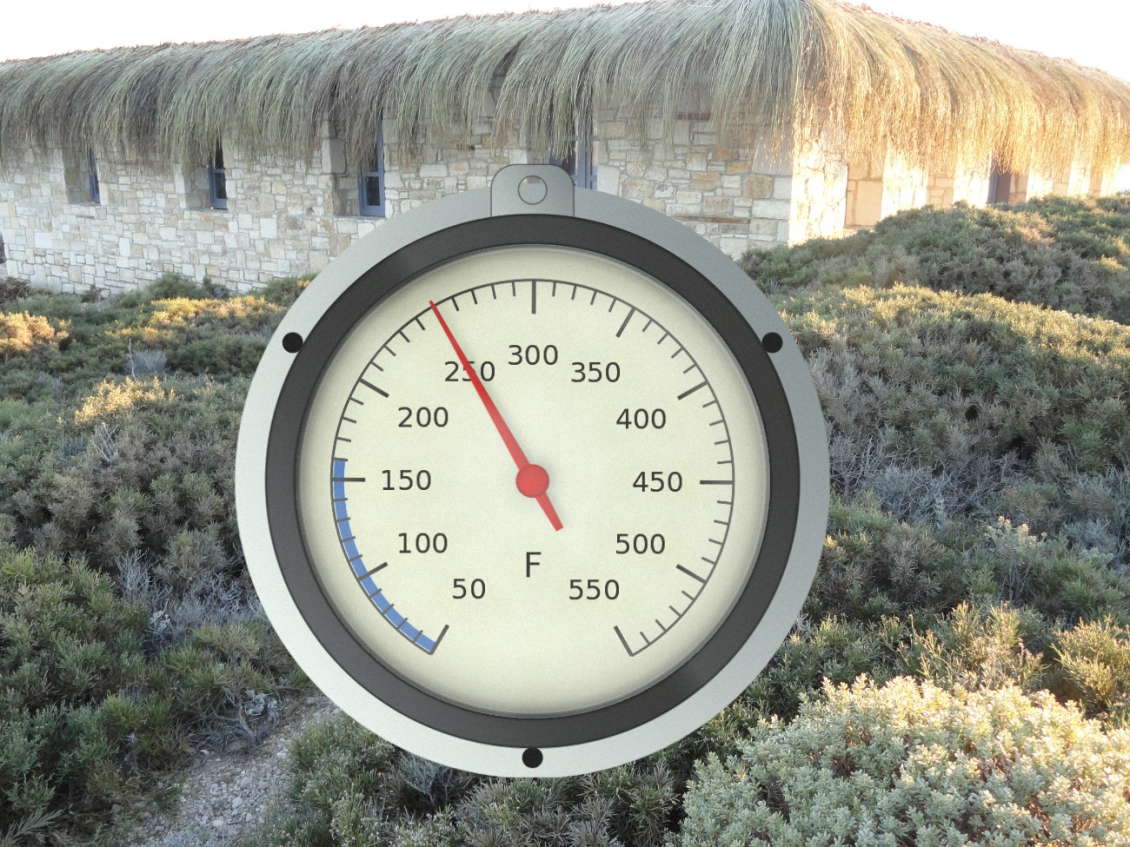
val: 250 (°F)
